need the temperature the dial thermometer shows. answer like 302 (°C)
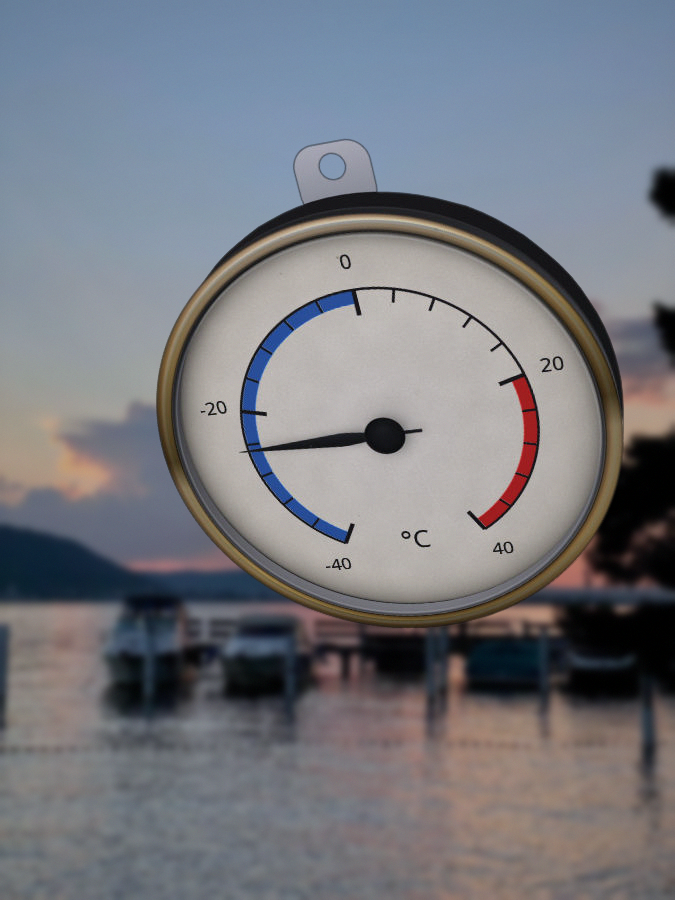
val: -24 (°C)
